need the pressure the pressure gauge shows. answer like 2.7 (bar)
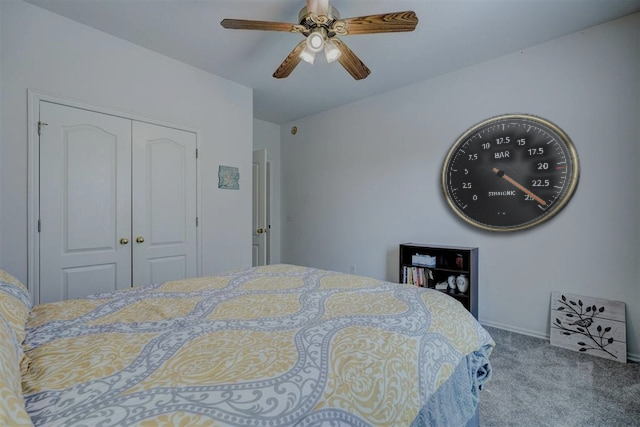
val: 24.5 (bar)
